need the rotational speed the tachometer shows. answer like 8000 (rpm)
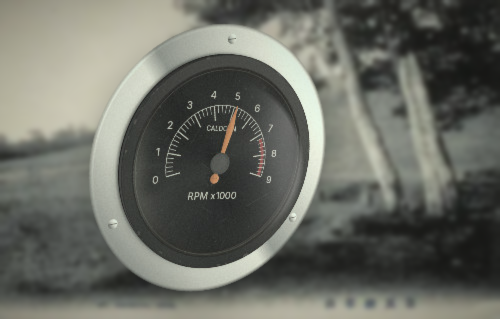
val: 5000 (rpm)
